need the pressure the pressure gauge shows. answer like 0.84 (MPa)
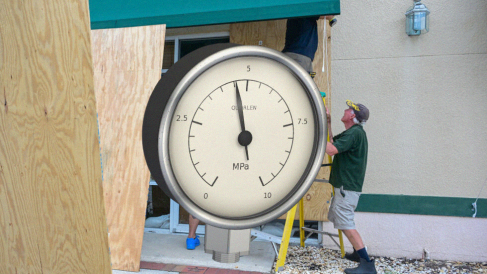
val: 4.5 (MPa)
